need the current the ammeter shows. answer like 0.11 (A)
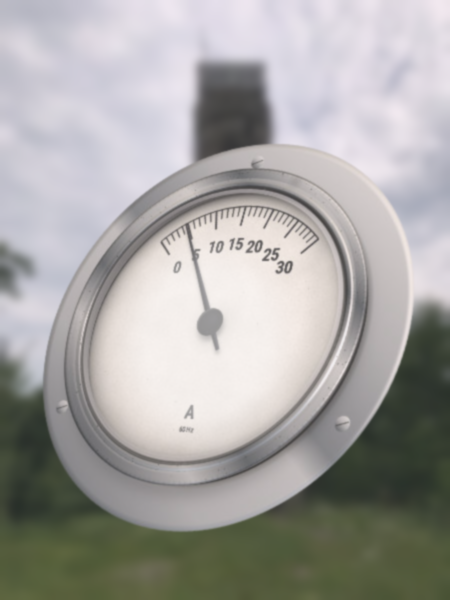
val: 5 (A)
